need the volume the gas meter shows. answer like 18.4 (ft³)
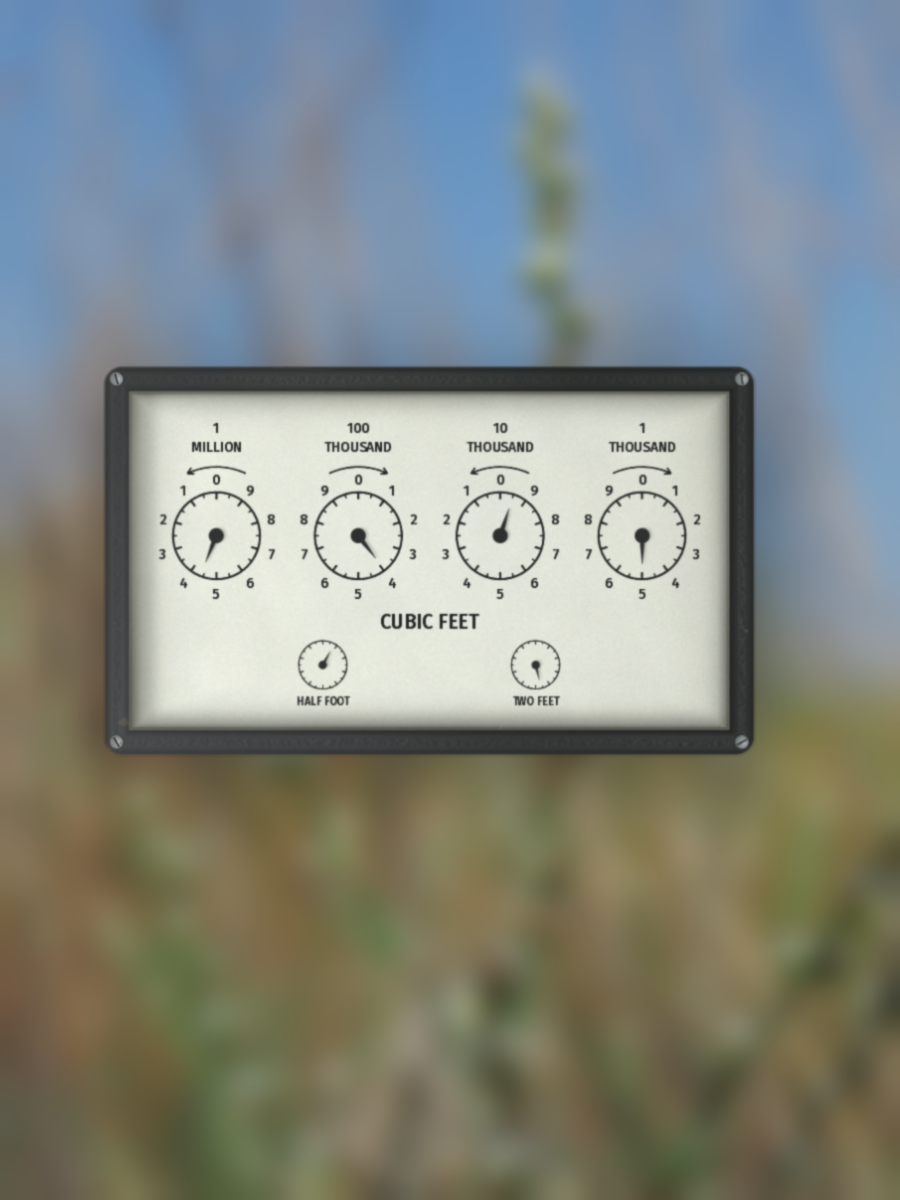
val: 439500 (ft³)
